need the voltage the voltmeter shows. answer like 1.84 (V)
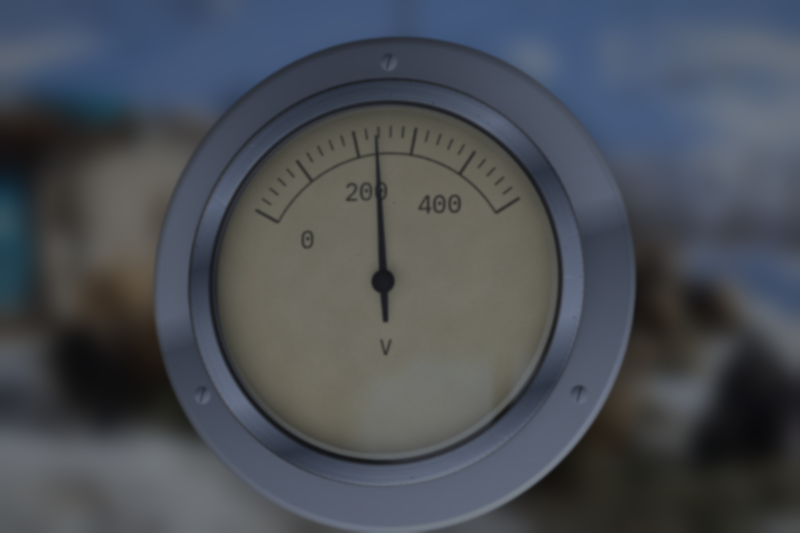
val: 240 (V)
